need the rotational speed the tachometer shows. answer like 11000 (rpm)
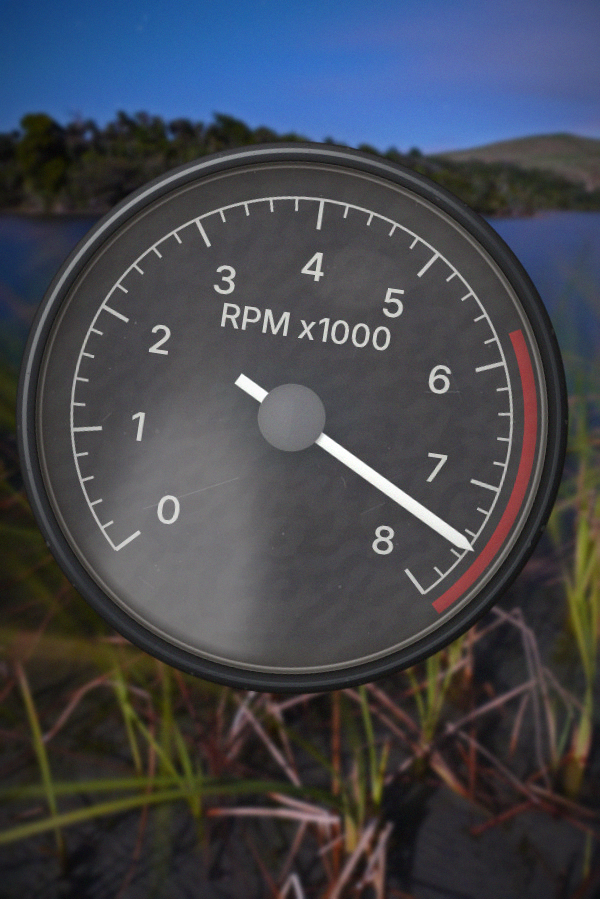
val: 7500 (rpm)
